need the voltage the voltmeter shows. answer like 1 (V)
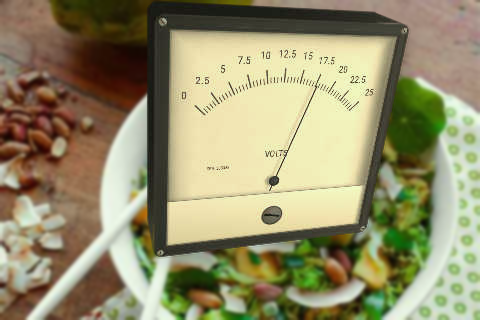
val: 17.5 (V)
